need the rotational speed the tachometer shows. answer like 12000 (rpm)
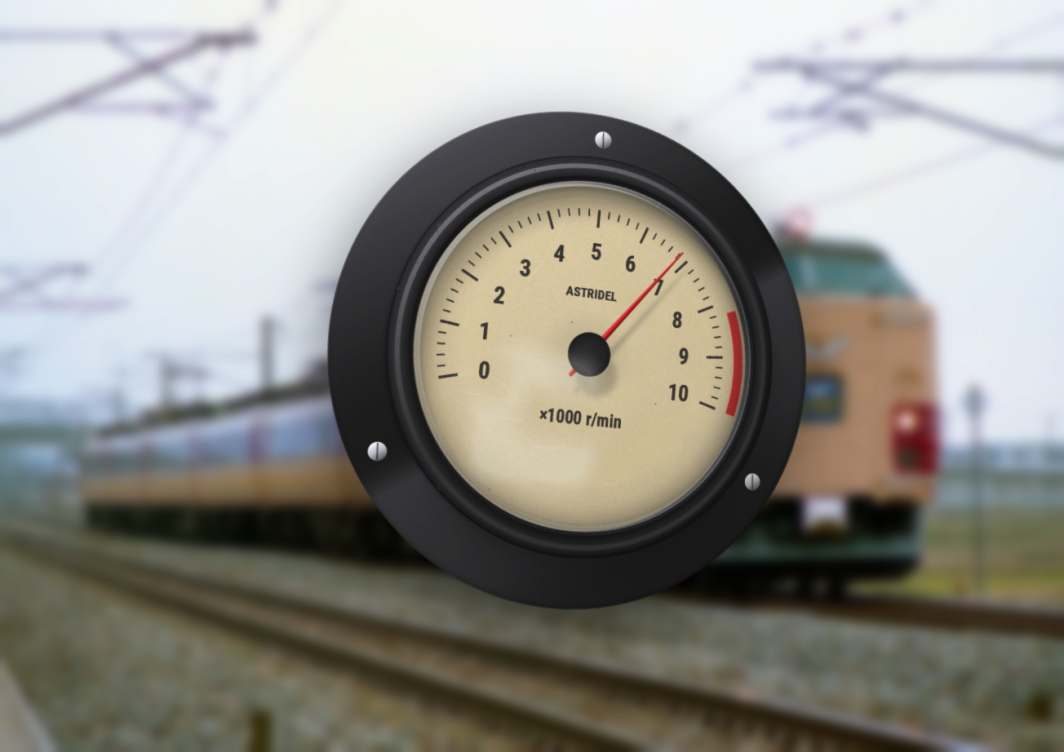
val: 6800 (rpm)
